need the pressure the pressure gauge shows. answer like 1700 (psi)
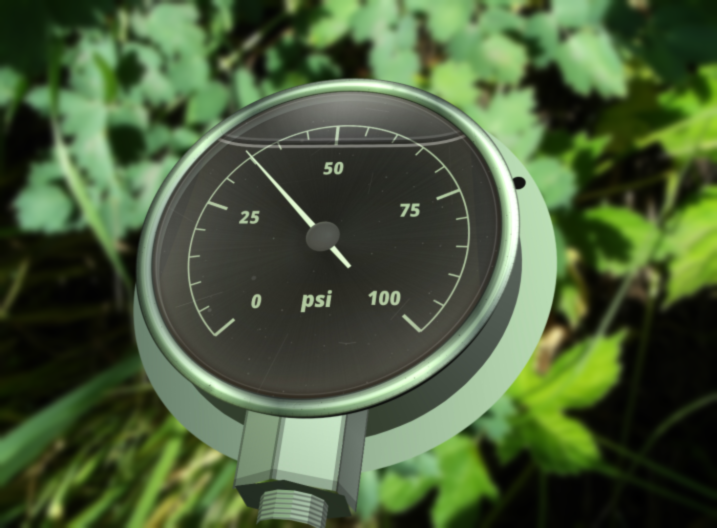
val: 35 (psi)
